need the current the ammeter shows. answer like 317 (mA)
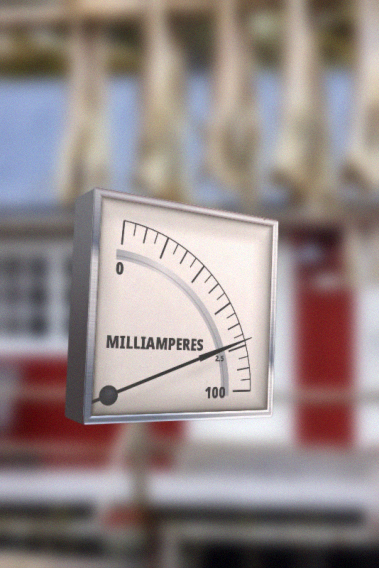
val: 77.5 (mA)
